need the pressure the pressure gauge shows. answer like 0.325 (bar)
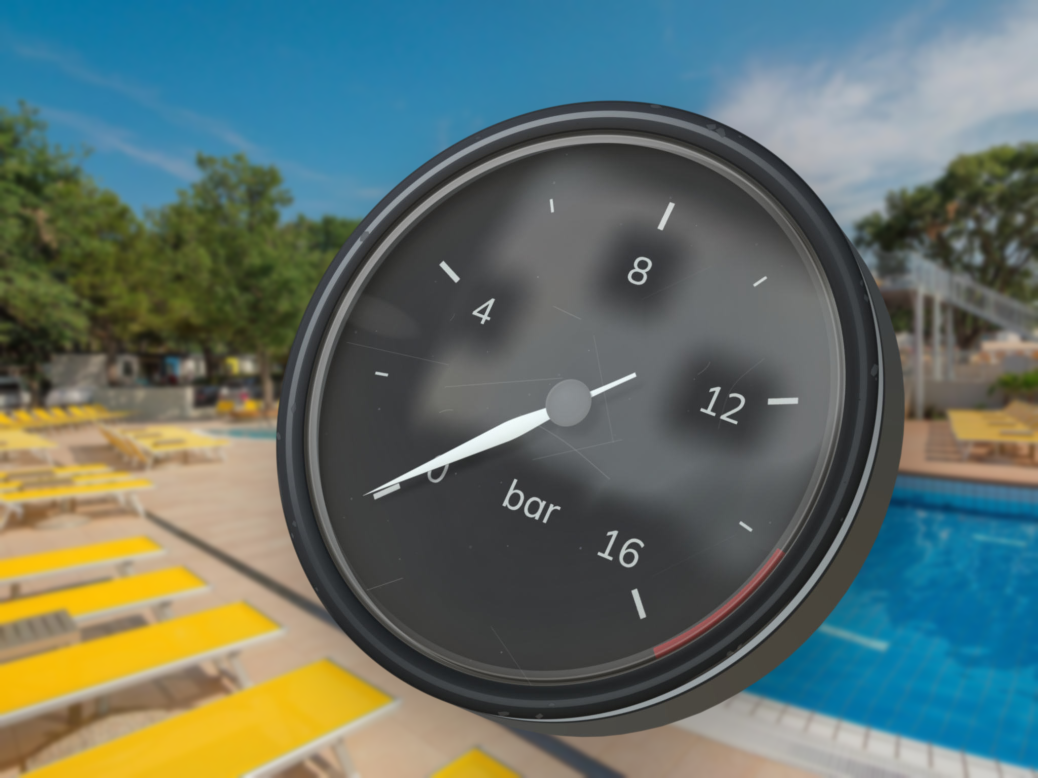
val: 0 (bar)
